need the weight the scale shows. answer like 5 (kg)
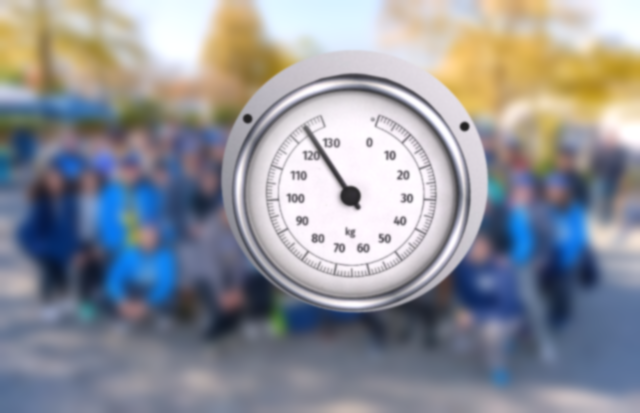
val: 125 (kg)
